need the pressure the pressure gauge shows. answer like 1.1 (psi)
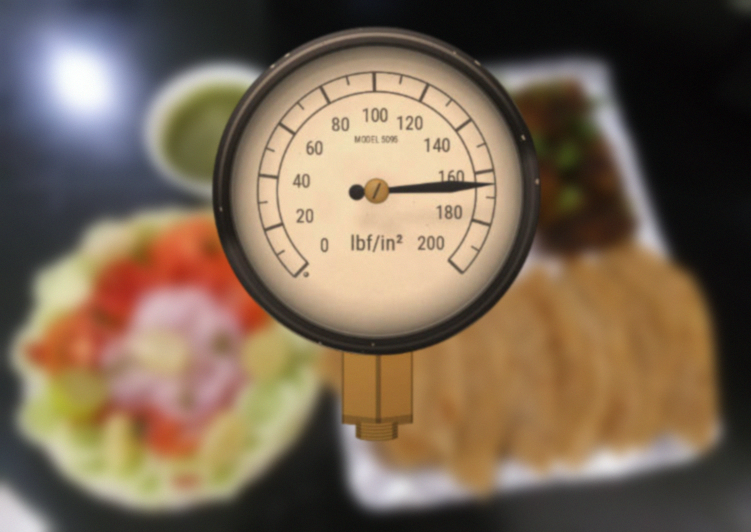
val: 165 (psi)
